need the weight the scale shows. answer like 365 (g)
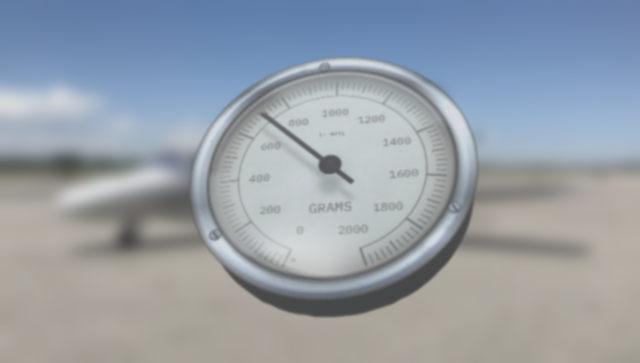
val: 700 (g)
